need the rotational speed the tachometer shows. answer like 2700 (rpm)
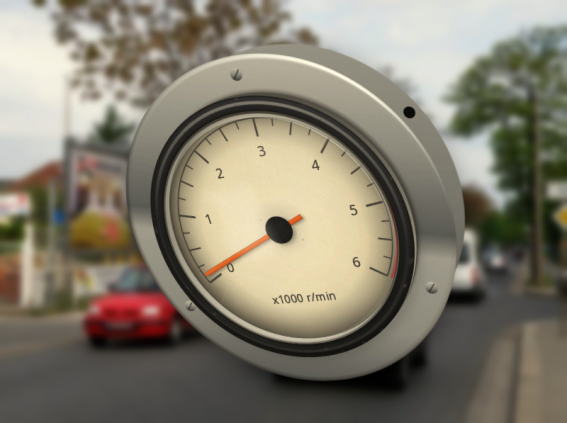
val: 125 (rpm)
